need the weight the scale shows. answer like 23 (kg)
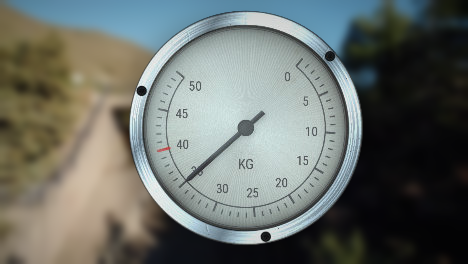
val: 35 (kg)
